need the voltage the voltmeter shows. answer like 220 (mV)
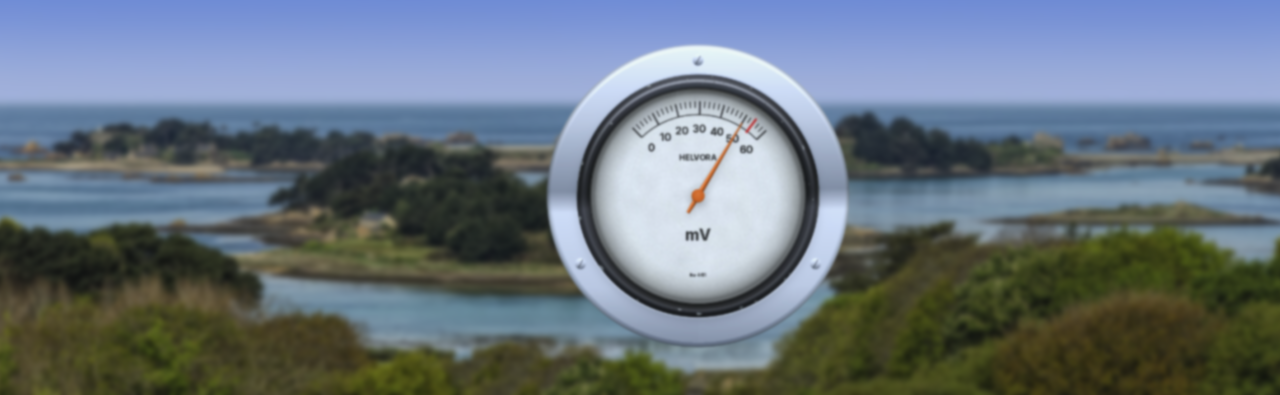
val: 50 (mV)
